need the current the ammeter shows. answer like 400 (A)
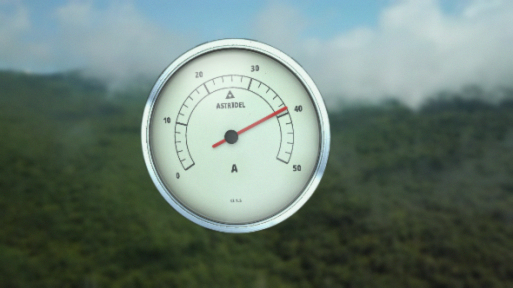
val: 39 (A)
